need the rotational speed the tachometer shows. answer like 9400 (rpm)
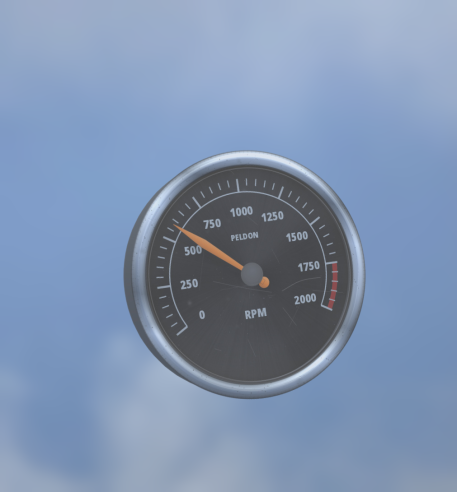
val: 575 (rpm)
